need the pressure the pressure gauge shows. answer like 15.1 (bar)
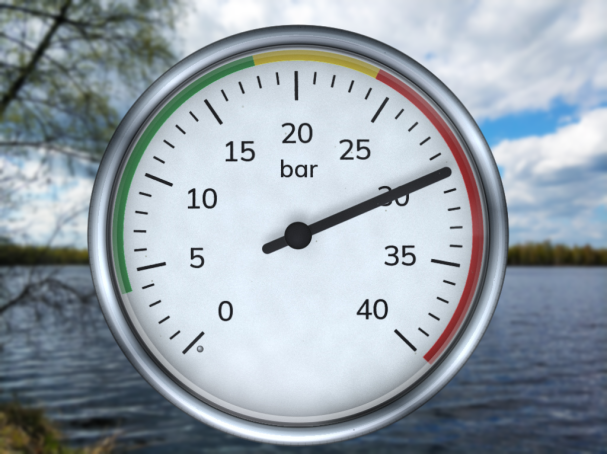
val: 30 (bar)
